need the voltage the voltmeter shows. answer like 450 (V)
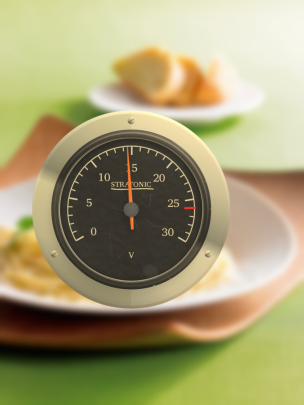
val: 14.5 (V)
